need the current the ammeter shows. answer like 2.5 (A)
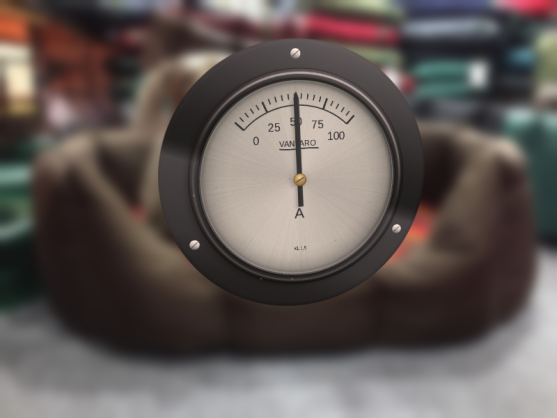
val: 50 (A)
